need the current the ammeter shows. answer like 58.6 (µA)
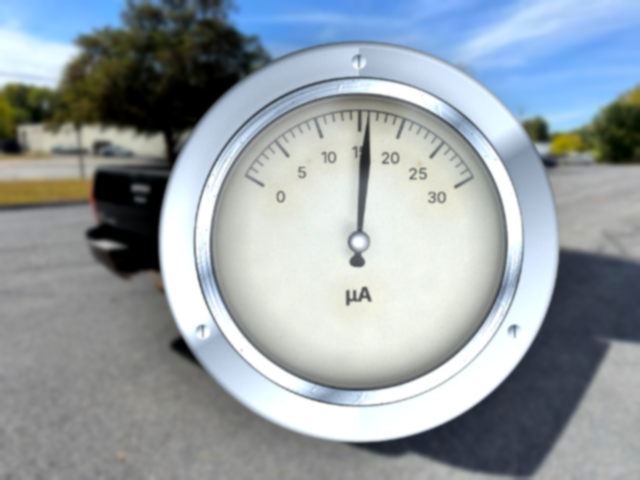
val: 16 (µA)
